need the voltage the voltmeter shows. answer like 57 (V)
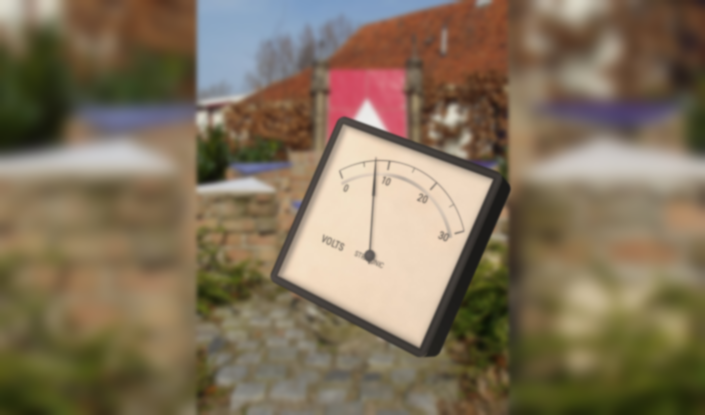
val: 7.5 (V)
